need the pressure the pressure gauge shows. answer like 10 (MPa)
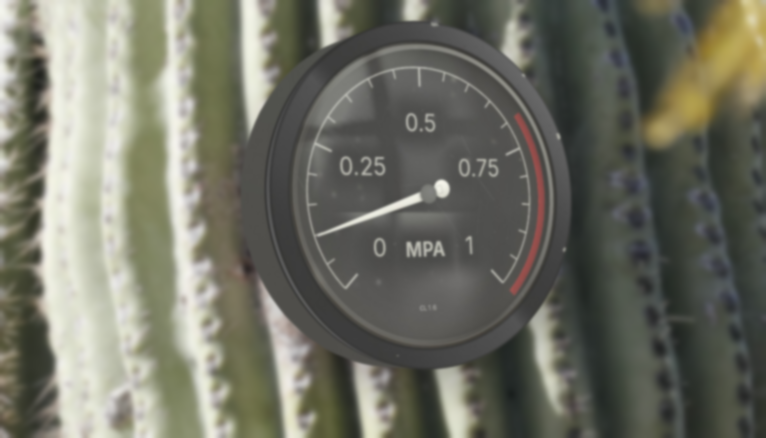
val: 0.1 (MPa)
